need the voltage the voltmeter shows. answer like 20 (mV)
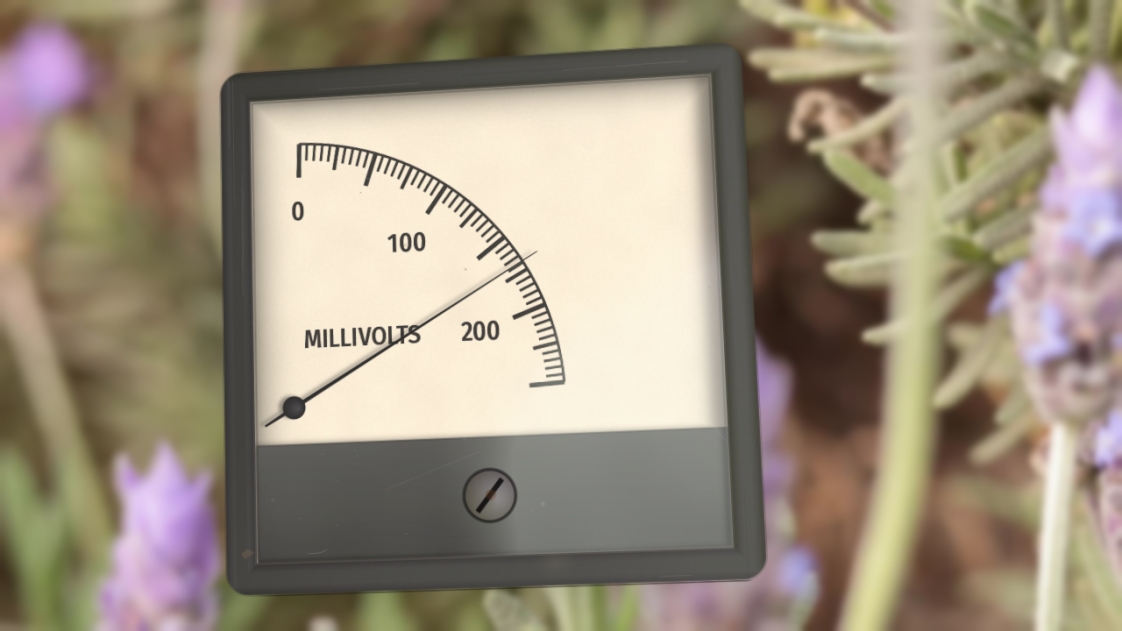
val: 170 (mV)
